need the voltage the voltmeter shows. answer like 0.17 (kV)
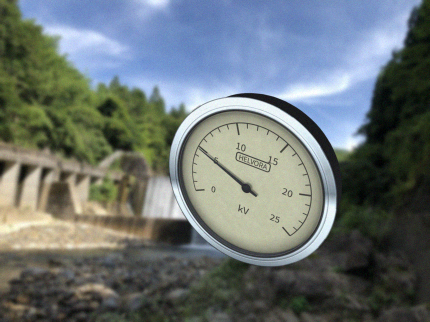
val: 5 (kV)
